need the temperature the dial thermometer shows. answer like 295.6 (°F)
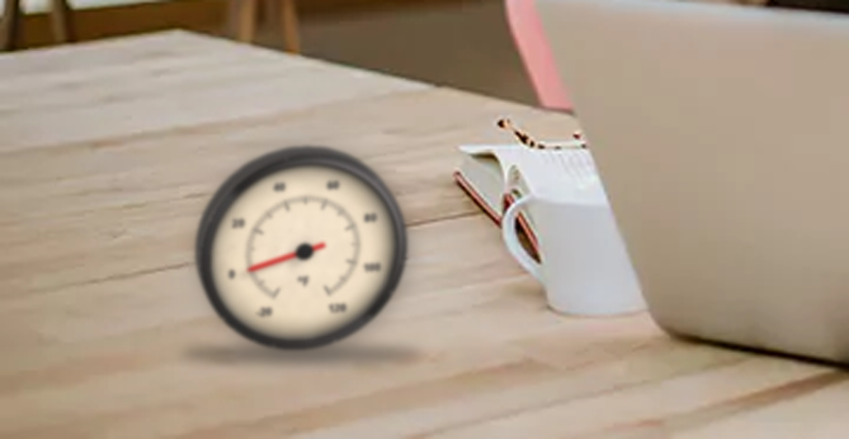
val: 0 (°F)
